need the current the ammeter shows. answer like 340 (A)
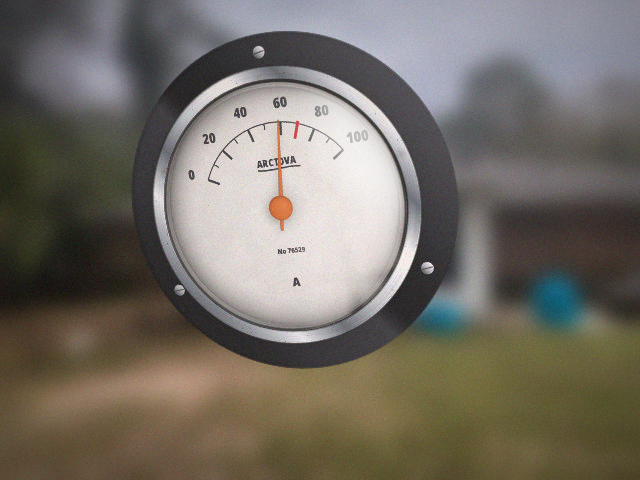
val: 60 (A)
